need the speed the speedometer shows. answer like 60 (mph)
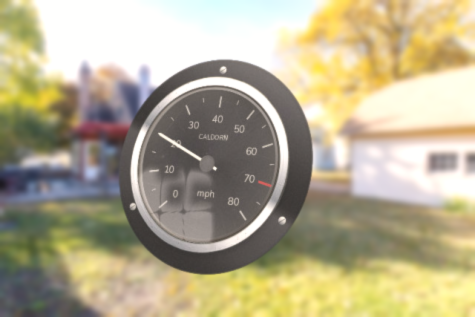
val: 20 (mph)
